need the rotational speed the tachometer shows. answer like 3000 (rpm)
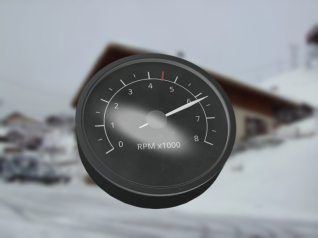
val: 6250 (rpm)
